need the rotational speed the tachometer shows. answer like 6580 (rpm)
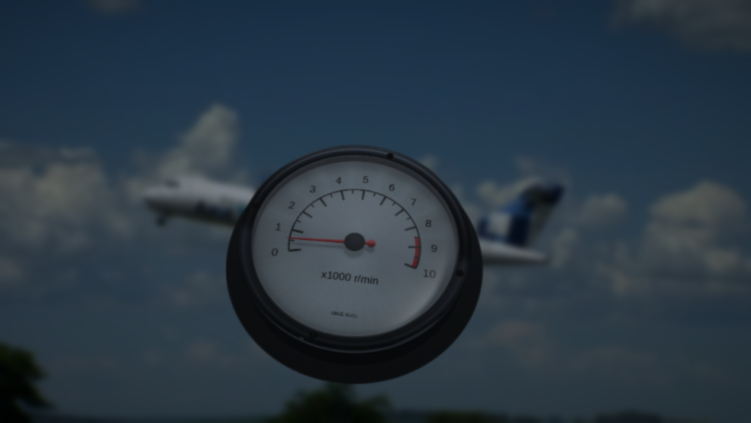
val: 500 (rpm)
